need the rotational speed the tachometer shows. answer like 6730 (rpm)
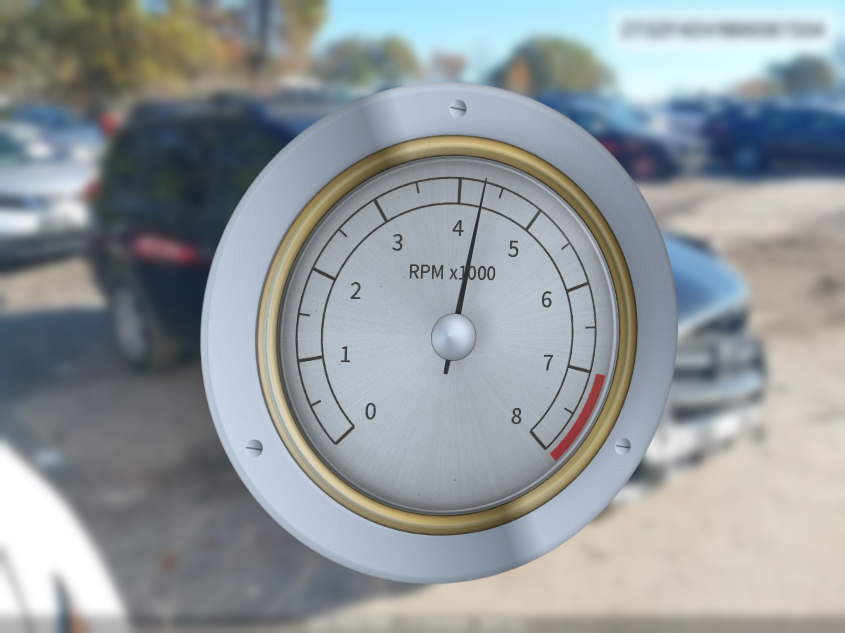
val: 4250 (rpm)
